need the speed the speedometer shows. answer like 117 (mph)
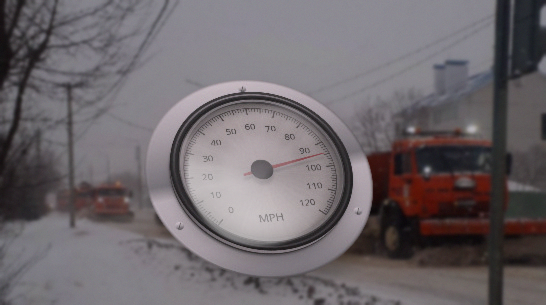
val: 95 (mph)
